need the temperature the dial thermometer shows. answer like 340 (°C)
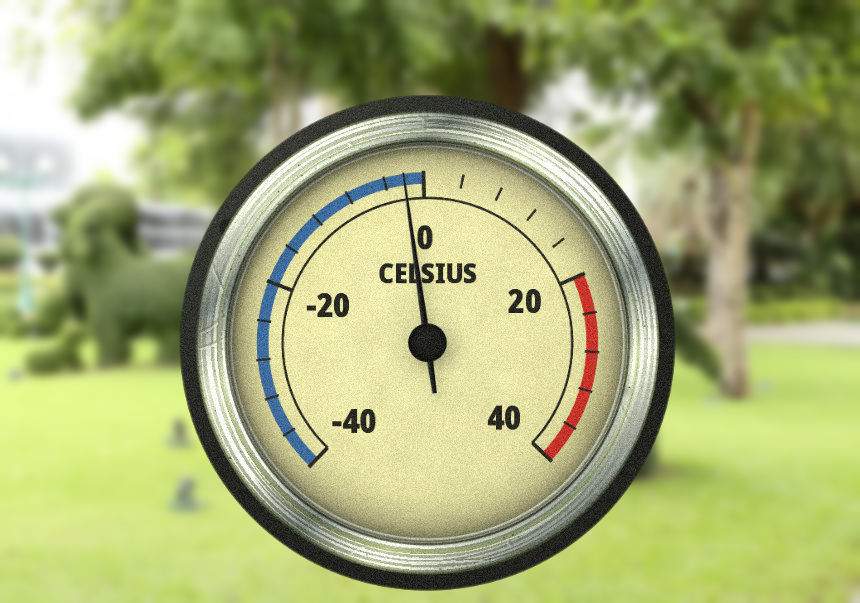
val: -2 (°C)
